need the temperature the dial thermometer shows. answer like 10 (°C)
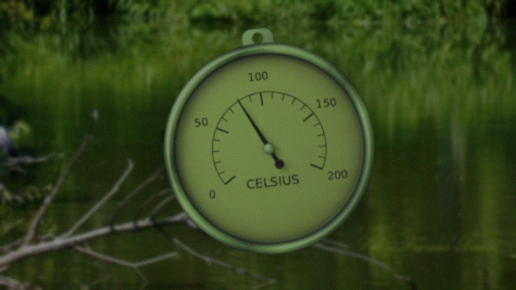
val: 80 (°C)
